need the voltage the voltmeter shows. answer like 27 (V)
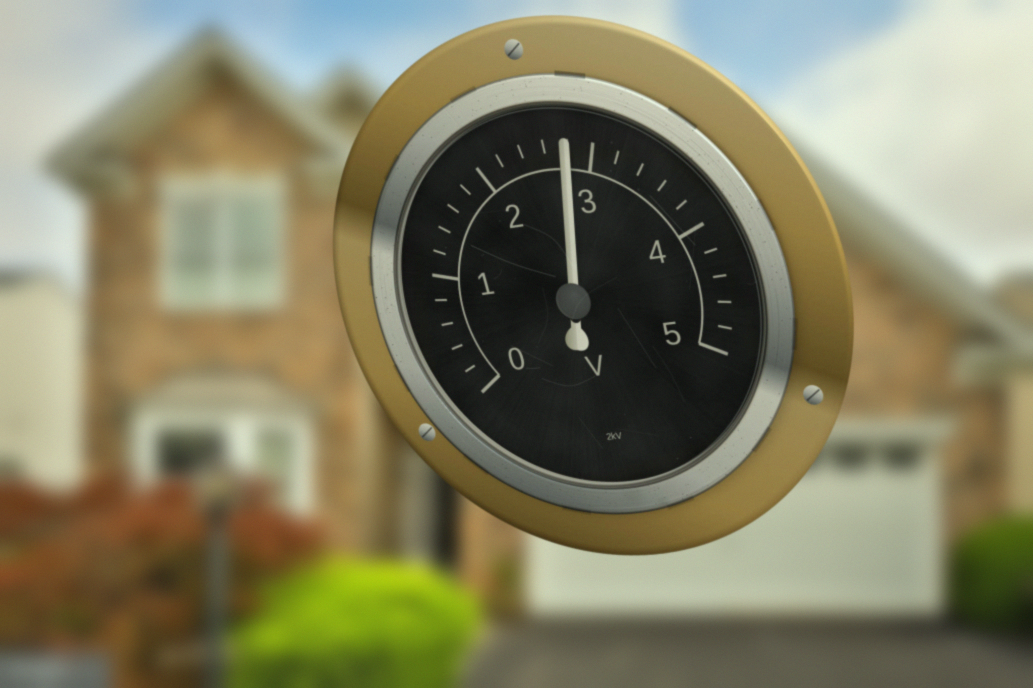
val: 2.8 (V)
